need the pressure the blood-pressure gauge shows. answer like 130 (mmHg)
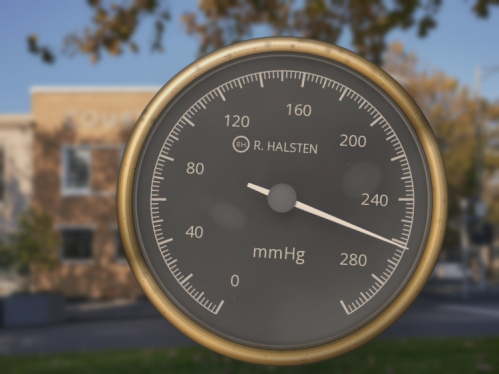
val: 262 (mmHg)
